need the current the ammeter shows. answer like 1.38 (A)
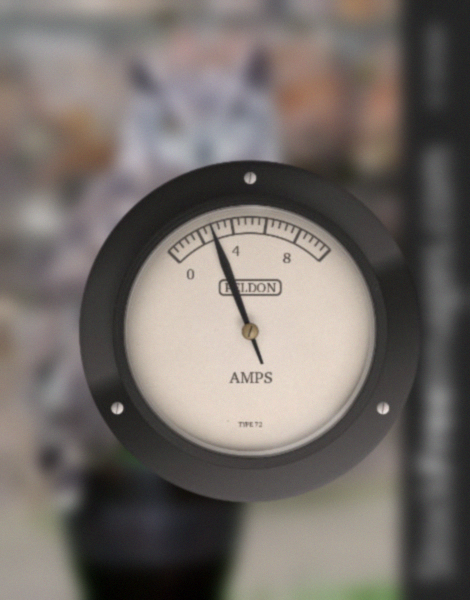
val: 2.8 (A)
